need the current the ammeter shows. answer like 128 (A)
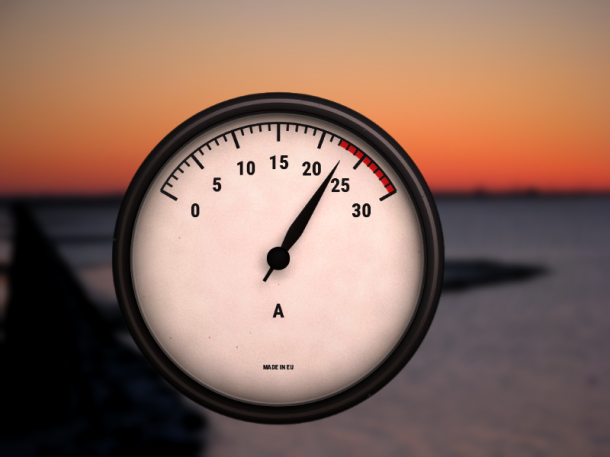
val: 23 (A)
